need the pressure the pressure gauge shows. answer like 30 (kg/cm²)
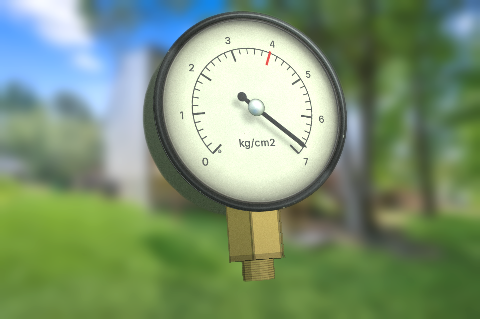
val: 6.8 (kg/cm²)
